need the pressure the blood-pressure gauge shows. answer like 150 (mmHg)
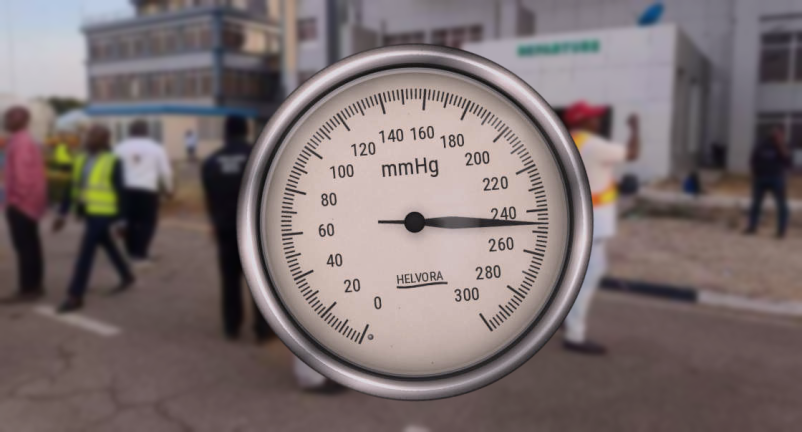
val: 246 (mmHg)
